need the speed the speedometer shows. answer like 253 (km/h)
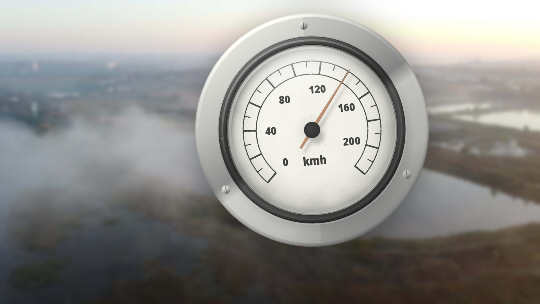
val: 140 (km/h)
